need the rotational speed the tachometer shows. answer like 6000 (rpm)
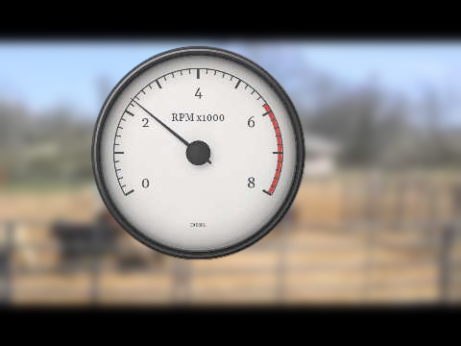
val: 2300 (rpm)
